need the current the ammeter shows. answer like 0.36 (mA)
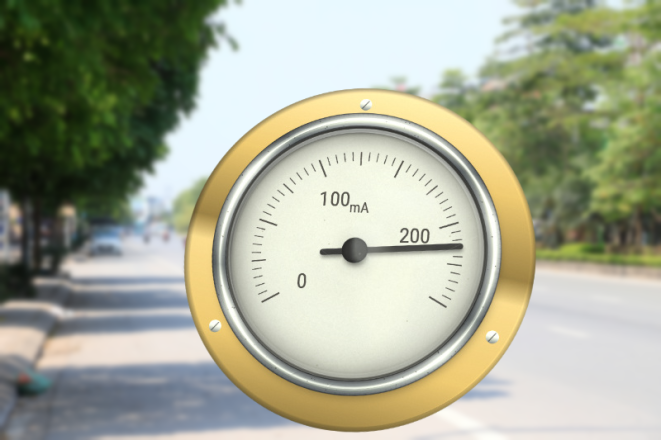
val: 215 (mA)
